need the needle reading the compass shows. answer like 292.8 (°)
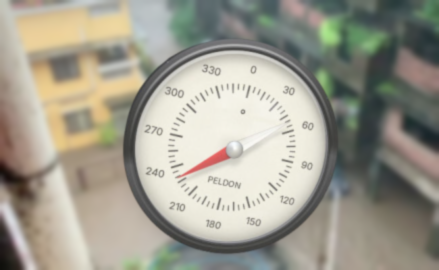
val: 230 (°)
